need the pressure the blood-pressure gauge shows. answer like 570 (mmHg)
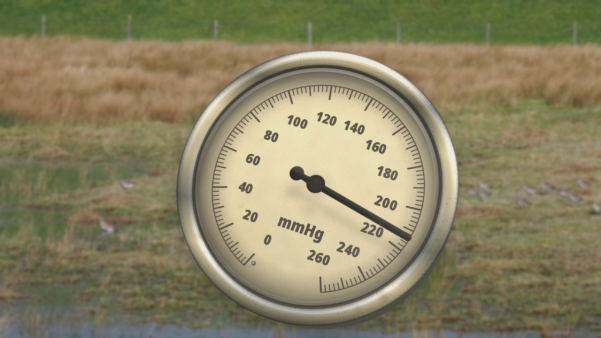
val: 214 (mmHg)
